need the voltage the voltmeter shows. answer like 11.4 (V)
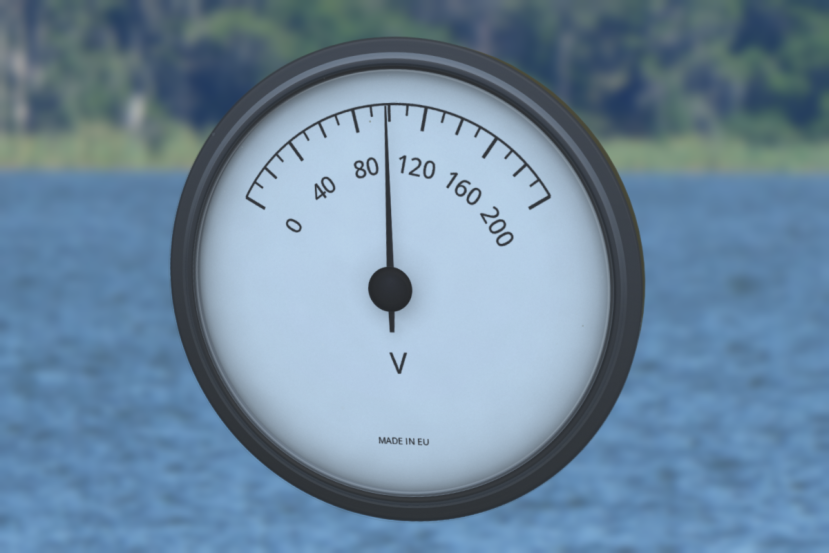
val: 100 (V)
